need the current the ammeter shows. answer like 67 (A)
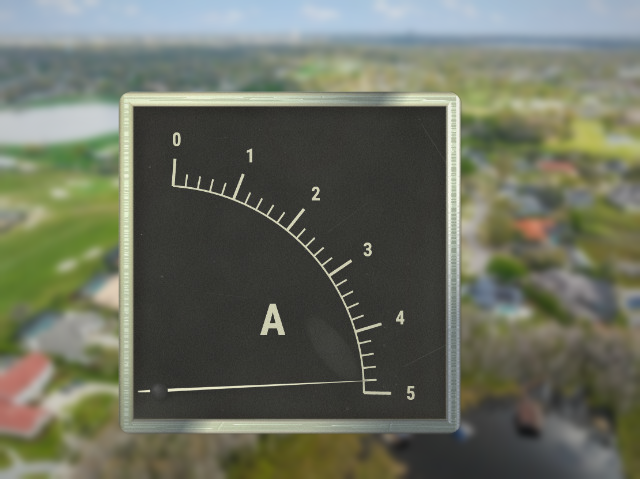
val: 4.8 (A)
